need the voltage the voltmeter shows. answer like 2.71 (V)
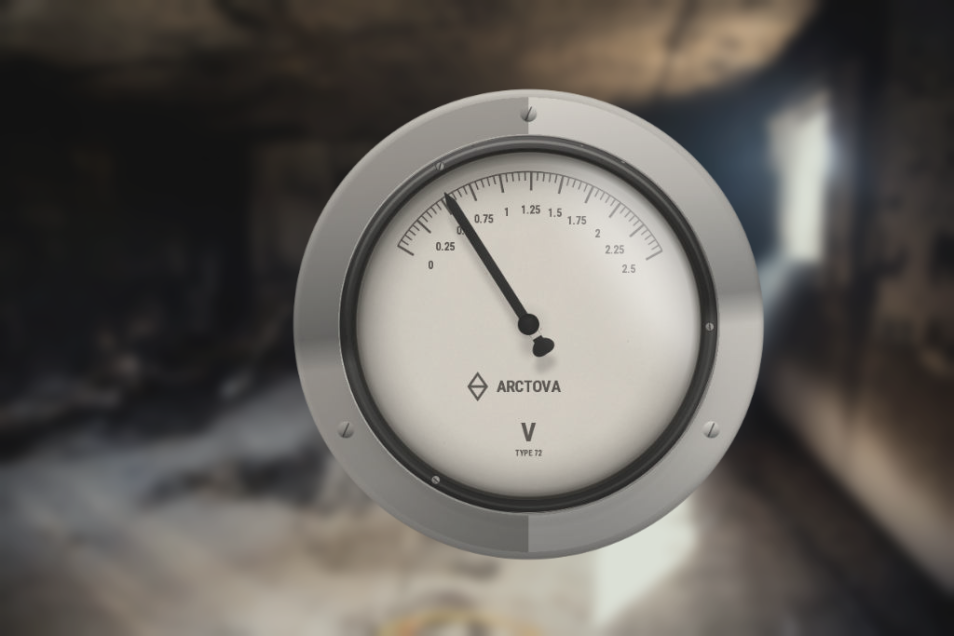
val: 0.55 (V)
